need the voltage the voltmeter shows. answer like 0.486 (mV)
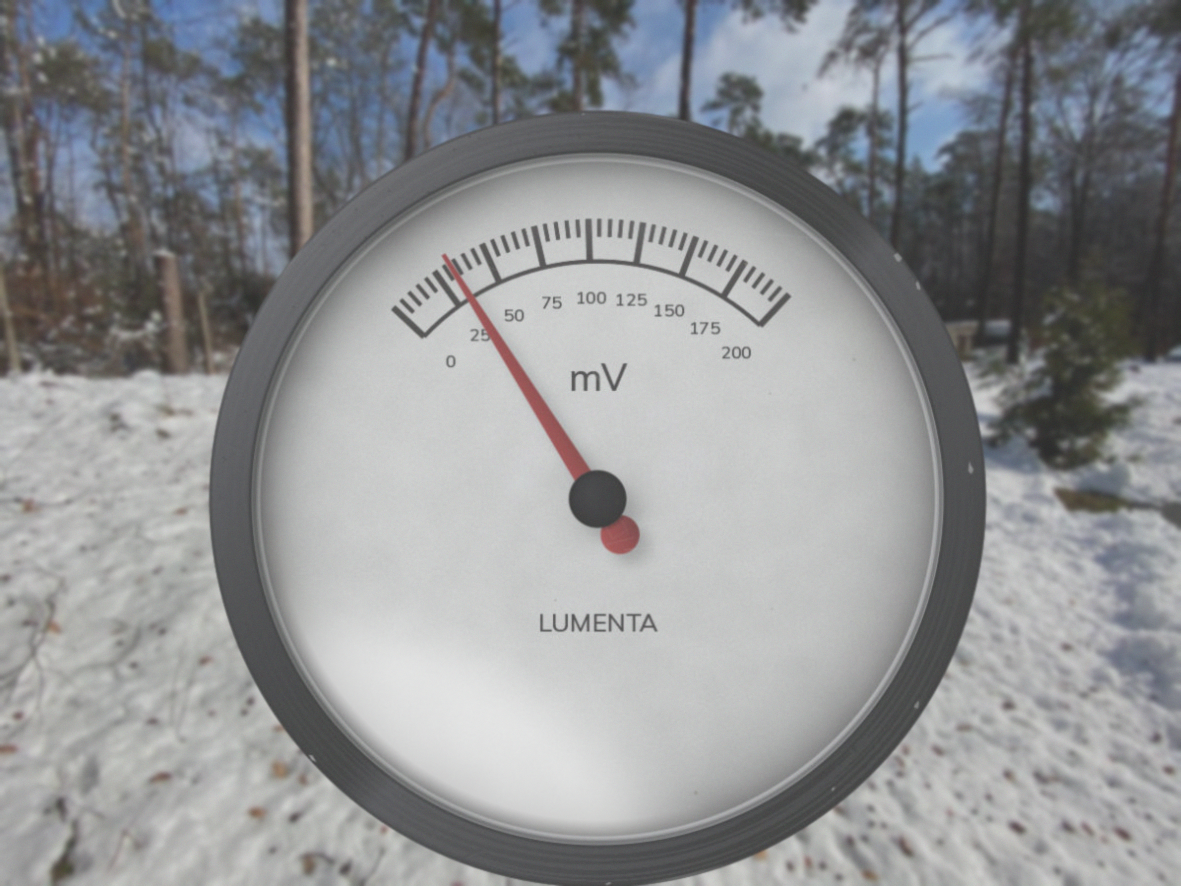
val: 32.5 (mV)
